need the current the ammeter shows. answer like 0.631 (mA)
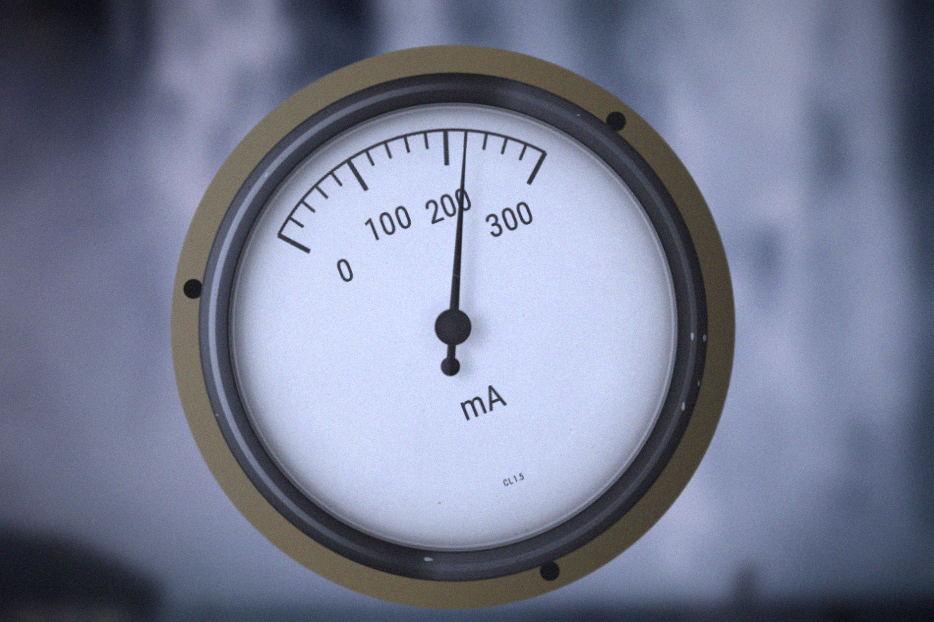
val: 220 (mA)
